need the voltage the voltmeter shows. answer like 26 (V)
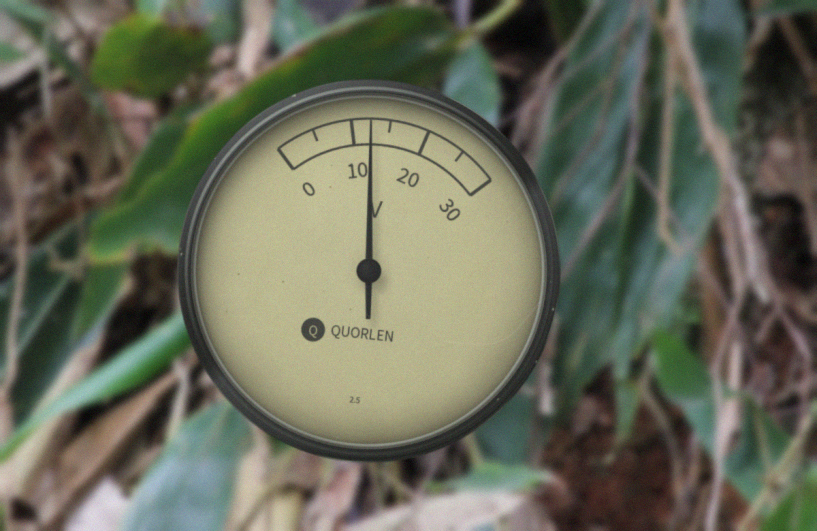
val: 12.5 (V)
